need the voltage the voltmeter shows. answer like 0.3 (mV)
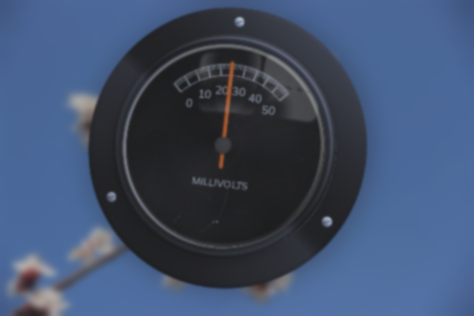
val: 25 (mV)
